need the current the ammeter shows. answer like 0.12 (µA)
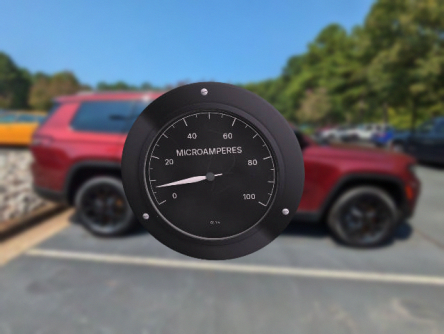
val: 7.5 (µA)
